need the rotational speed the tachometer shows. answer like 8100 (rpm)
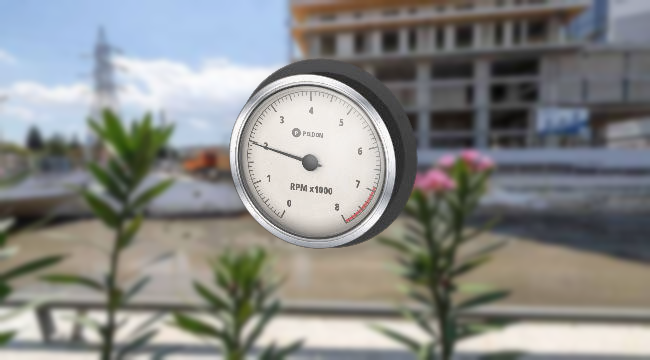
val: 2000 (rpm)
